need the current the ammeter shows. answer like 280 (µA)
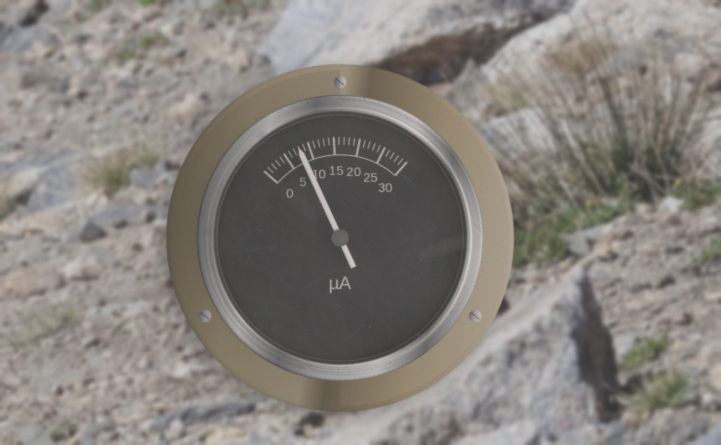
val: 8 (µA)
